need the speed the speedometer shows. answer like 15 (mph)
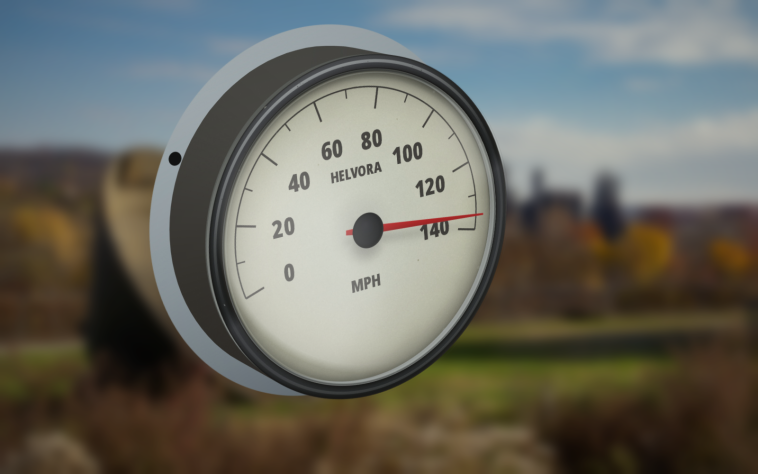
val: 135 (mph)
